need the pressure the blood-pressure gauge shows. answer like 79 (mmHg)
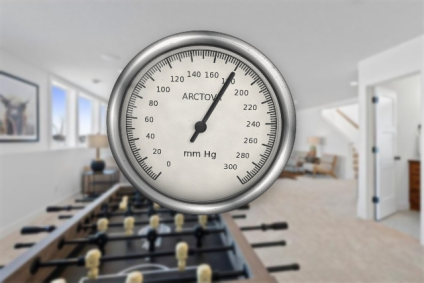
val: 180 (mmHg)
